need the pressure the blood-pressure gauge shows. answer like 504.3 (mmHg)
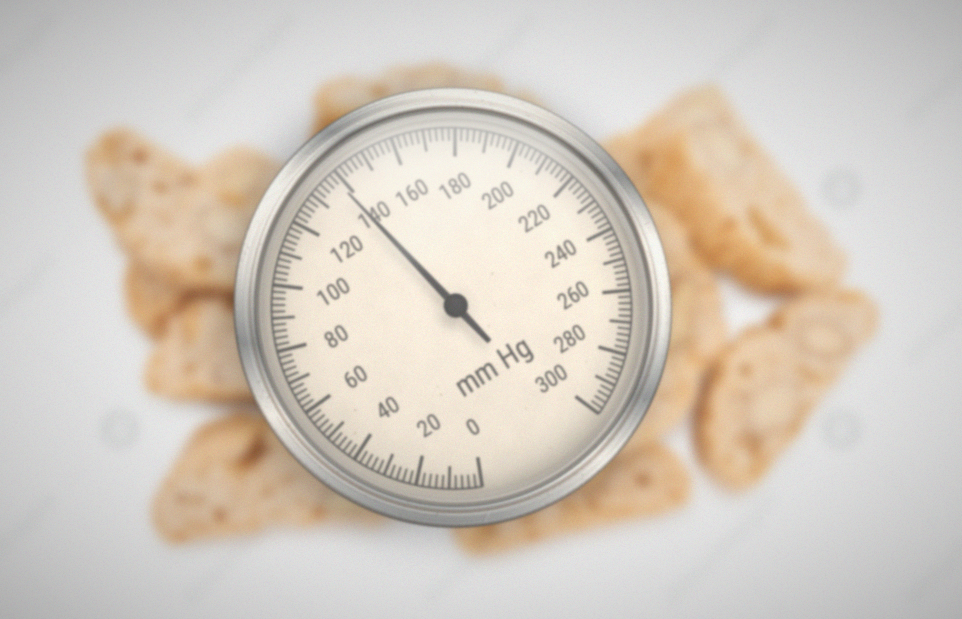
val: 138 (mmHg)
